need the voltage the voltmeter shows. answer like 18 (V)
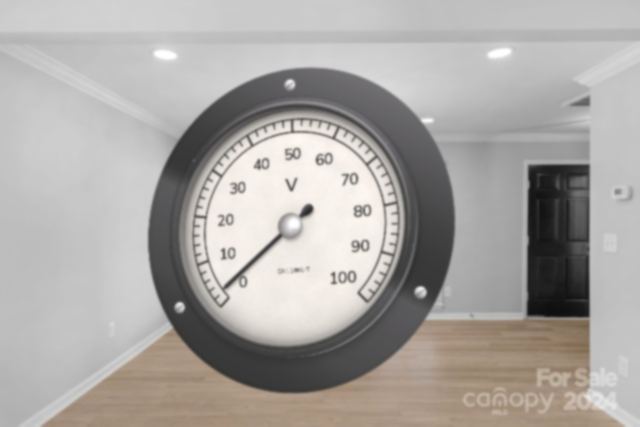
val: 2 (V)
